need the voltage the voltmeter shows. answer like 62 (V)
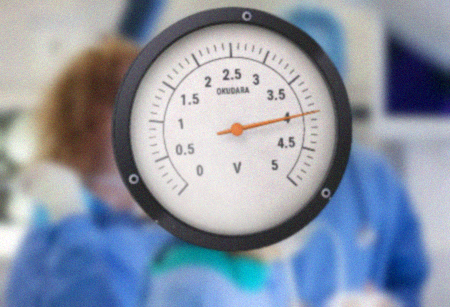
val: 4 (V)
